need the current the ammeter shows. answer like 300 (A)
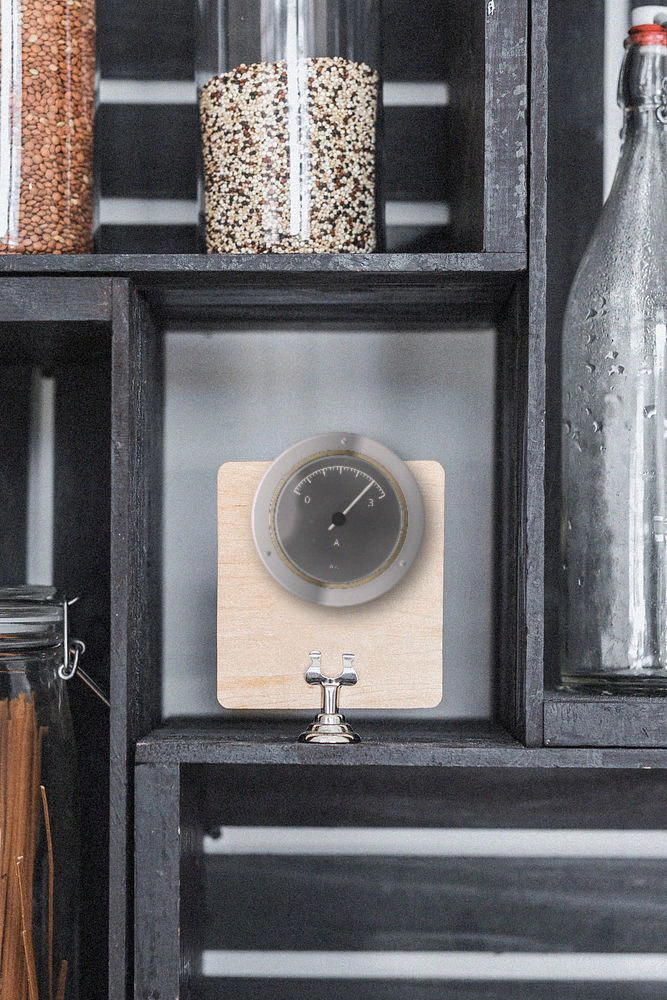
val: 2.5 (A)
